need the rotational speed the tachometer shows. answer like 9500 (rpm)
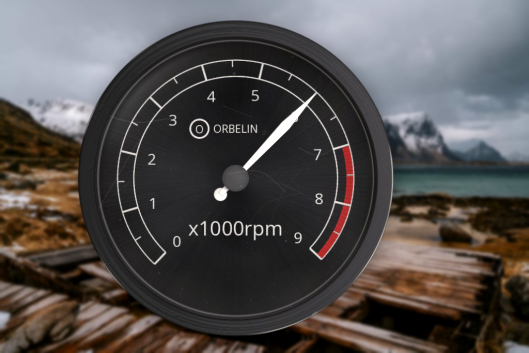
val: 6000 (rpm)
